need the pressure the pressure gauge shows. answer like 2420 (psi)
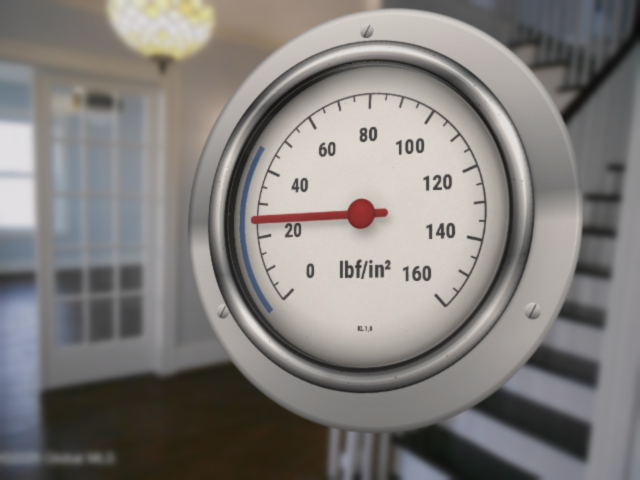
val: 25 (psi)
